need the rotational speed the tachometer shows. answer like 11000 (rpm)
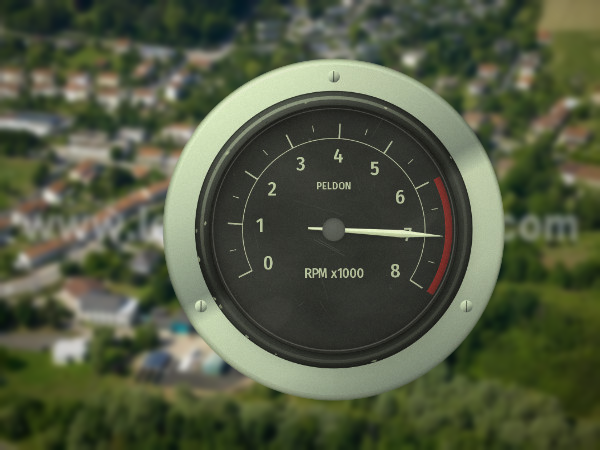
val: 7000 (rpm)
